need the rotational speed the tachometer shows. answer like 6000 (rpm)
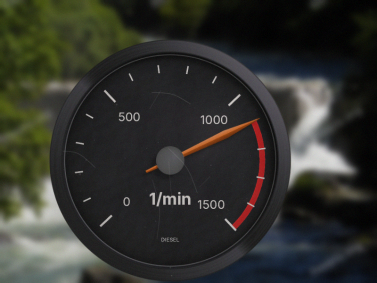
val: 1100 (rpm)
